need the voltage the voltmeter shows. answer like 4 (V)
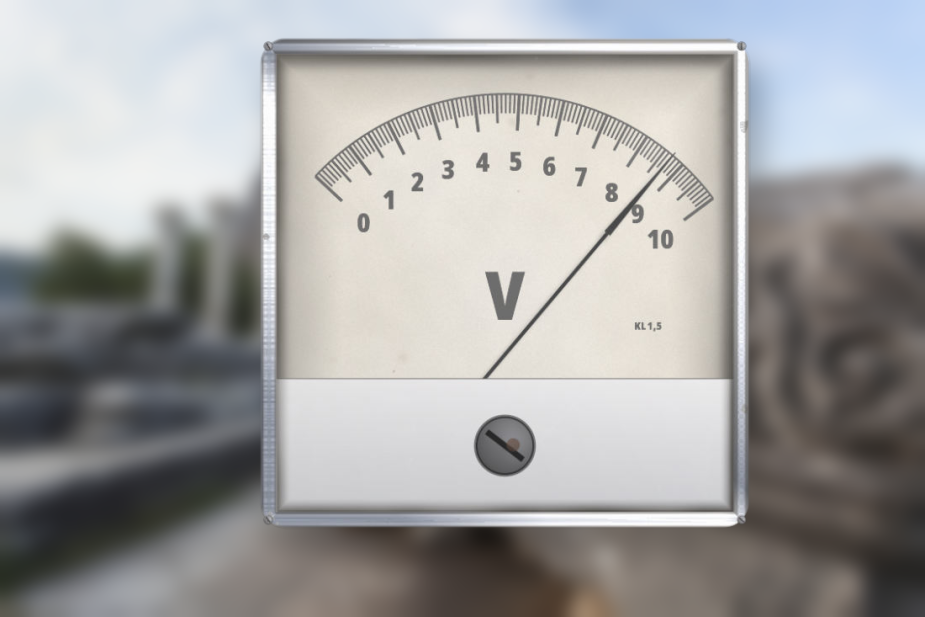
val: 8.7 (V)
